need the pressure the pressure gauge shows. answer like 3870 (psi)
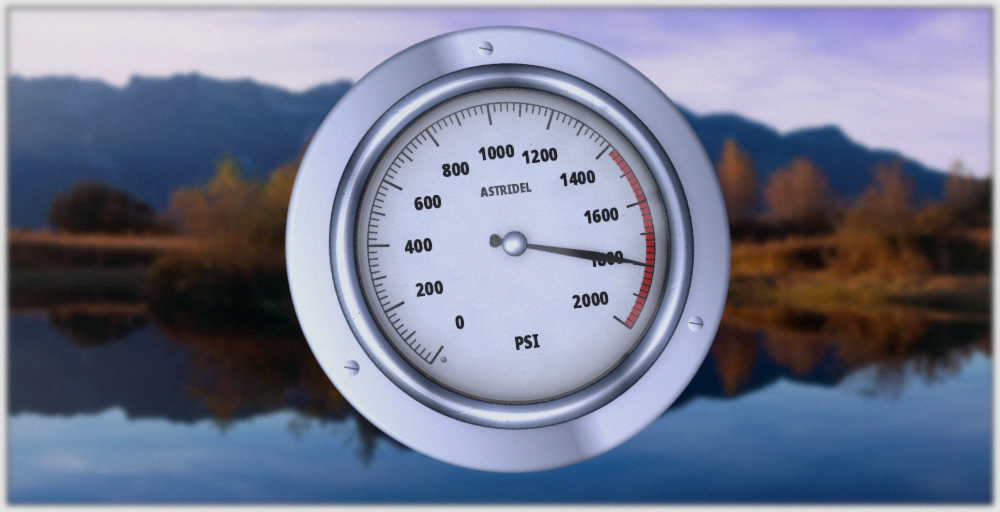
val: 1800 (psi)
